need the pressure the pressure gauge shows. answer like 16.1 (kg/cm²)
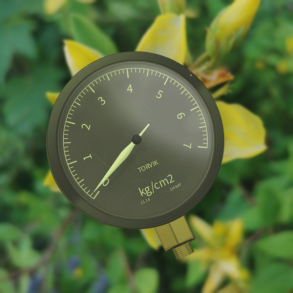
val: 0.1 (kg/cm²)
